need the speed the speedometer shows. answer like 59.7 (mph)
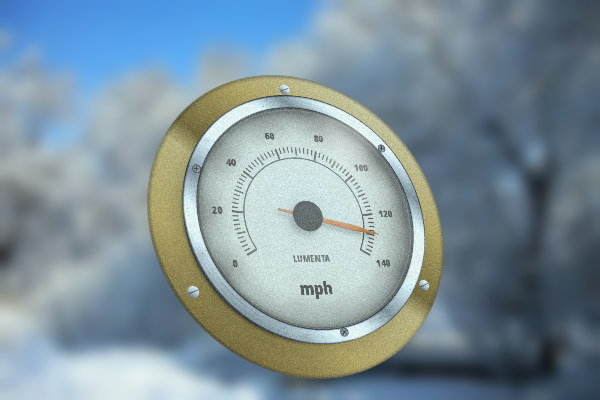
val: 130 (mph)
